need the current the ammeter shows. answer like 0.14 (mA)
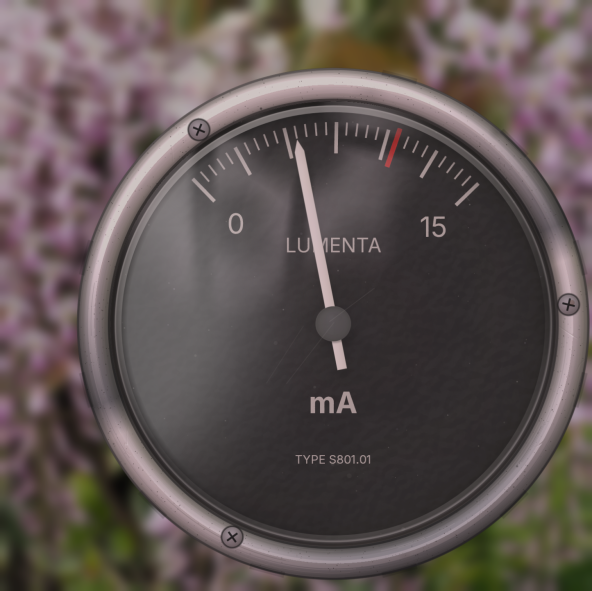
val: 5.5 (mA)
